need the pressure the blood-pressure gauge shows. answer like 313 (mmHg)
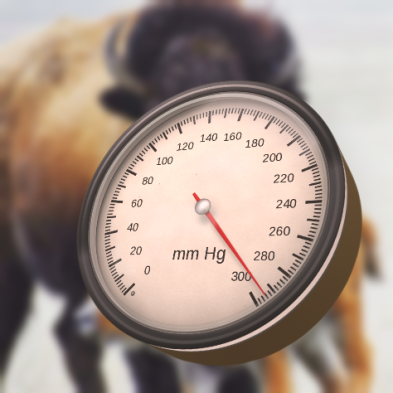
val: 294 (mmHg)
